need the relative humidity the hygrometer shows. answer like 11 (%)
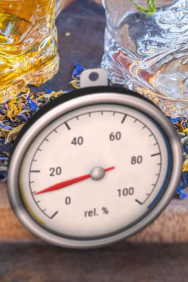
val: 12 (%)
